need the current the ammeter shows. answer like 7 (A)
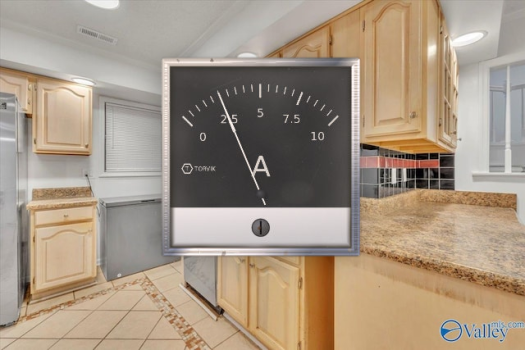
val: 2.5 (A)
